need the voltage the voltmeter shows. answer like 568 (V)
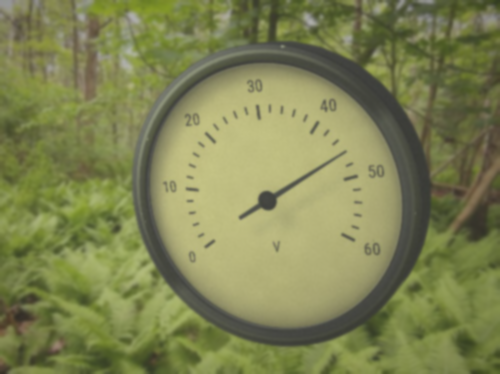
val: 46 (V)
